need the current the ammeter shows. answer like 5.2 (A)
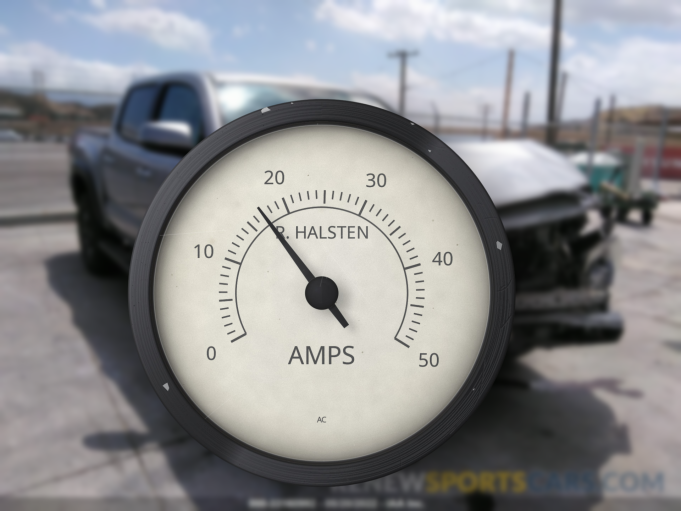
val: 17 (A)
